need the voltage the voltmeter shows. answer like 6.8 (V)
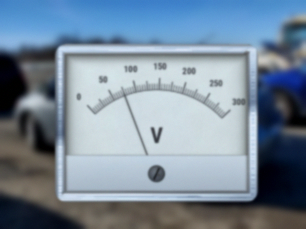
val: 75 (V)
